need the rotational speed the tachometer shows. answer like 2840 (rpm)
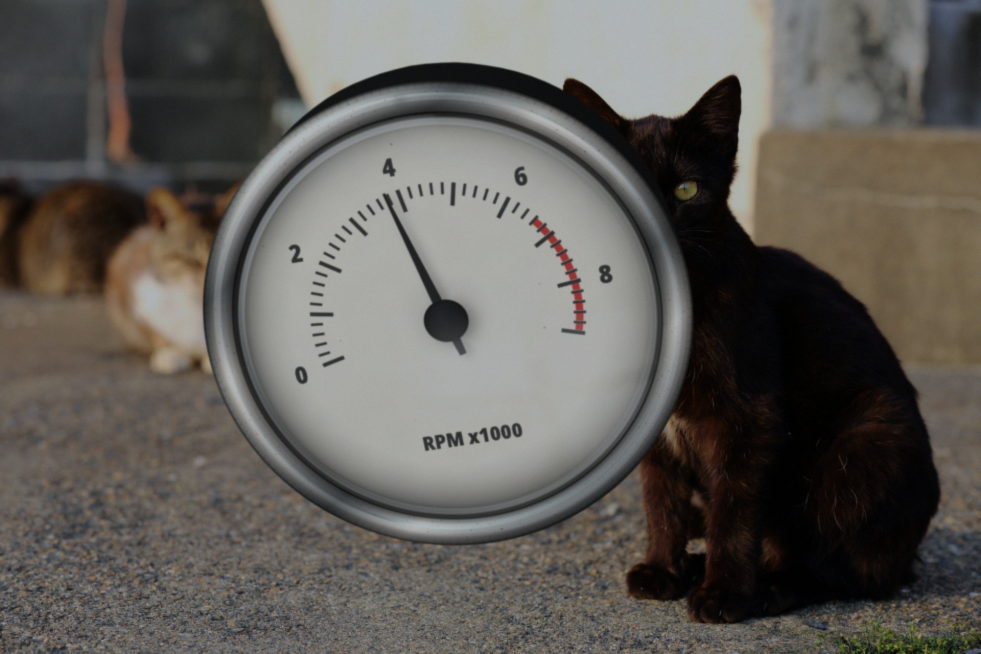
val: 3800 (rpm)
